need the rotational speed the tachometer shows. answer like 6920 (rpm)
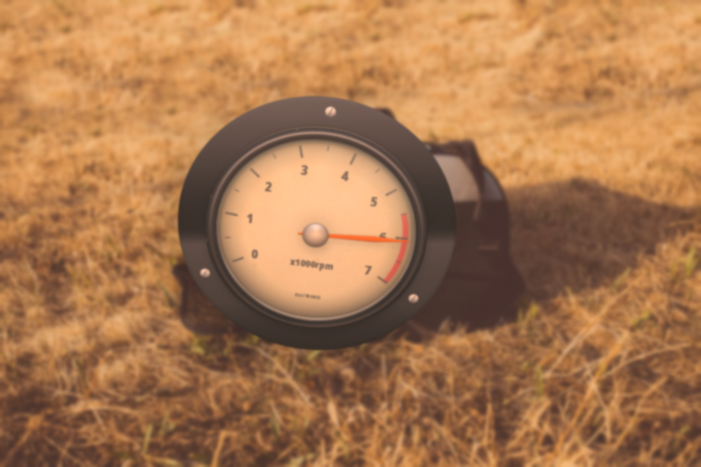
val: 6000 (rpm)
